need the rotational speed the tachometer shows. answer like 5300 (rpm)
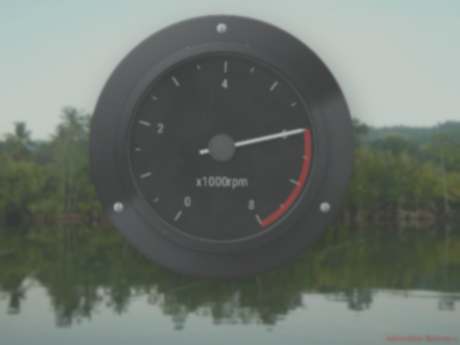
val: 6000 (rpm)
